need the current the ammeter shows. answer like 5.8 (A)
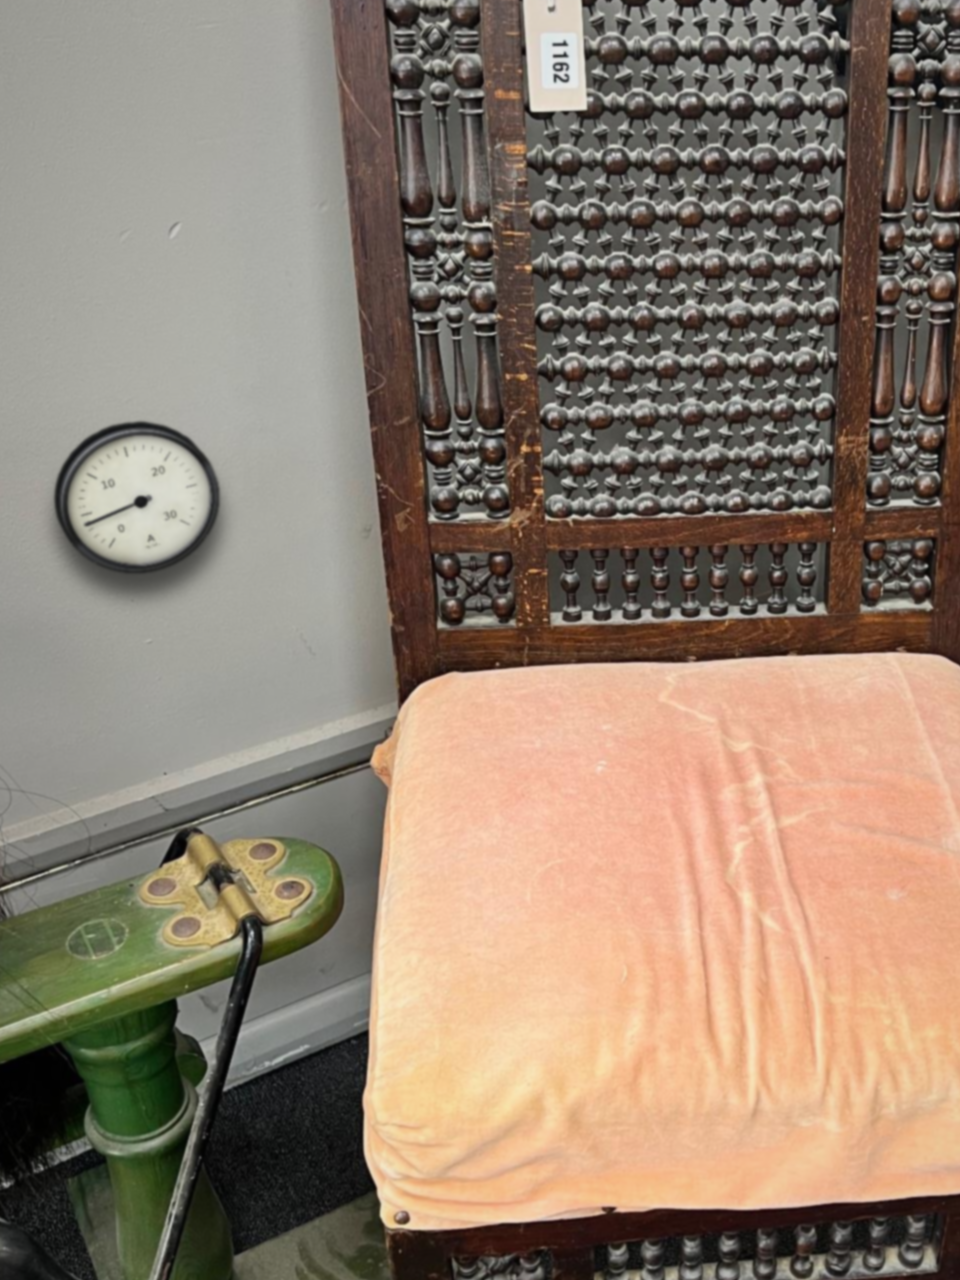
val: 4 (A)
